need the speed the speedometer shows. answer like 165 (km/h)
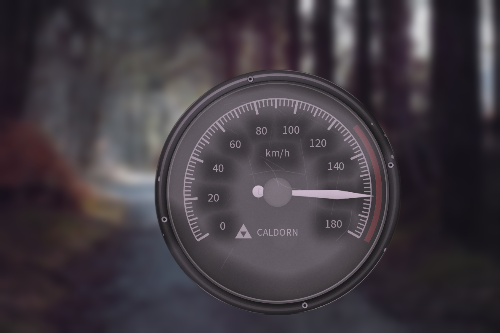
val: 160 (km/h)
